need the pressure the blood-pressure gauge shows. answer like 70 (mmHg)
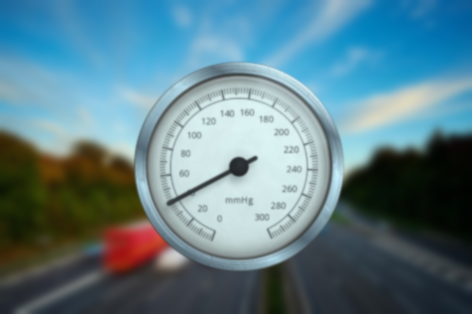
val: 40 (mmHg)
